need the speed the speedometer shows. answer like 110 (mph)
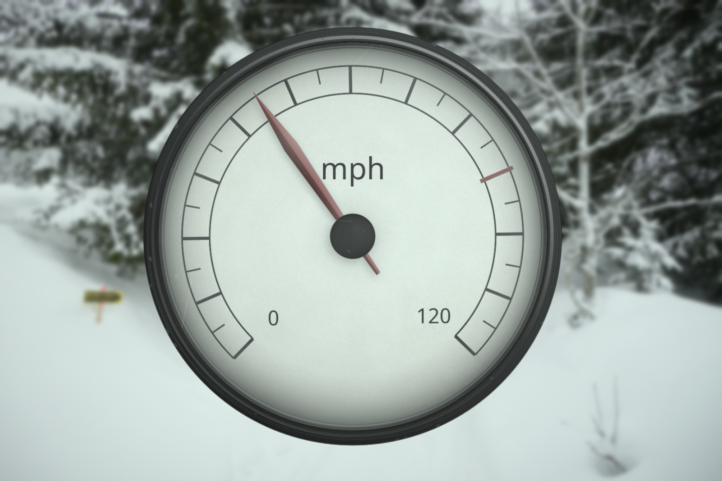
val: 45 (mph)
